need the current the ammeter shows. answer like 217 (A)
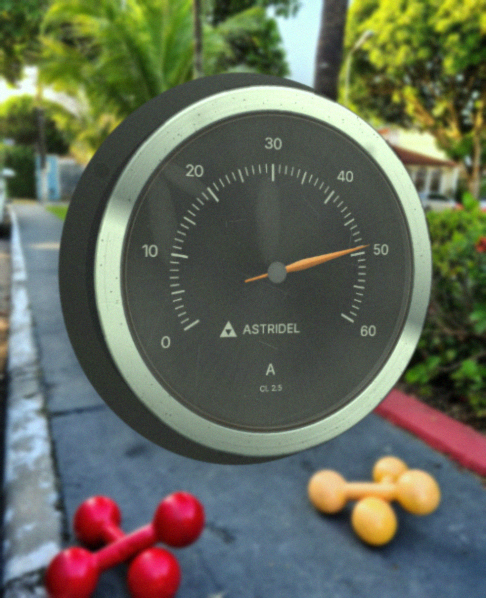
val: 49 (A)
